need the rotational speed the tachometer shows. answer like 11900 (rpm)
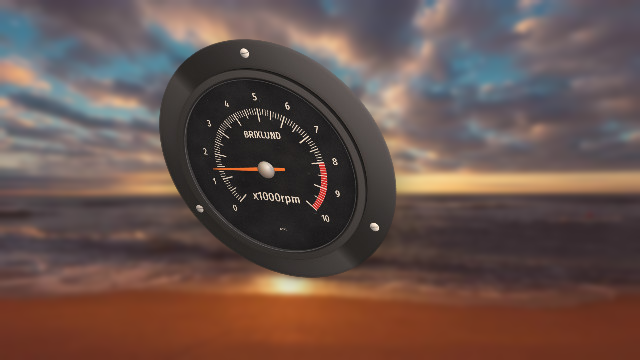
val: 1500 (rpm)
